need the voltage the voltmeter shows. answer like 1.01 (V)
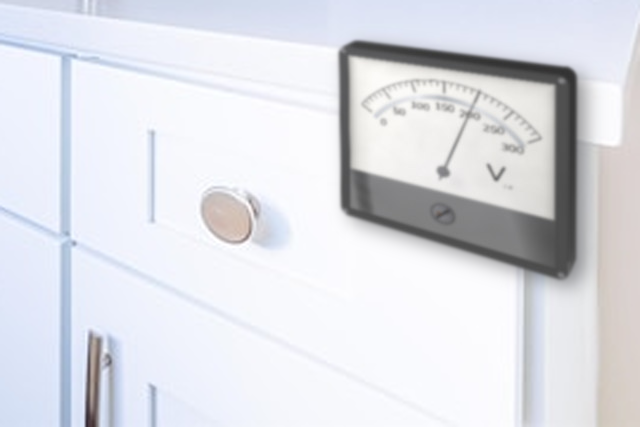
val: 200 (V)
